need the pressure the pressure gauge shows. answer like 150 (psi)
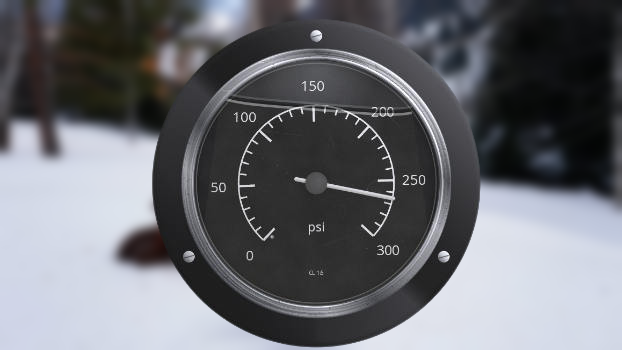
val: 265 (psi)
